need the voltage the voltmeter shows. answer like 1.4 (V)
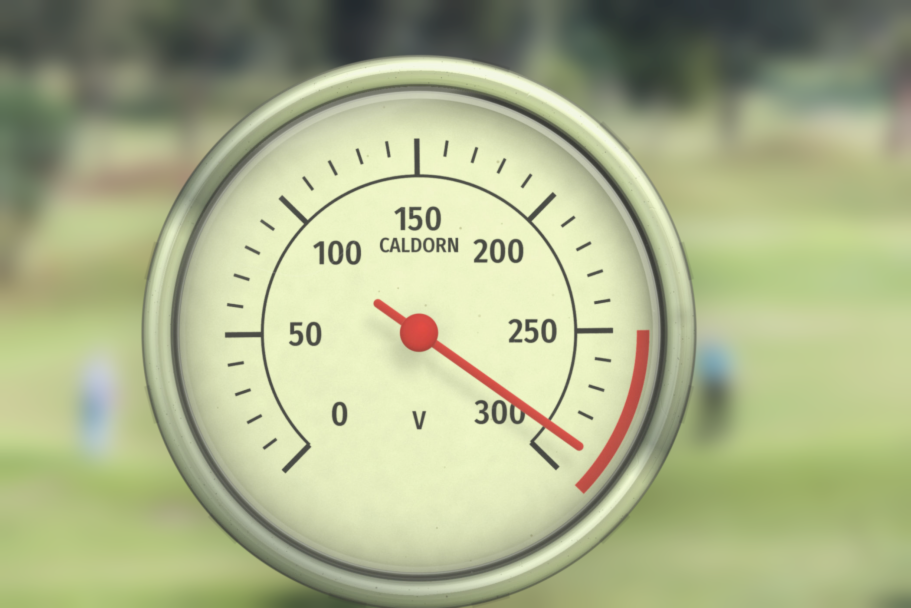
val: 290 (V)
